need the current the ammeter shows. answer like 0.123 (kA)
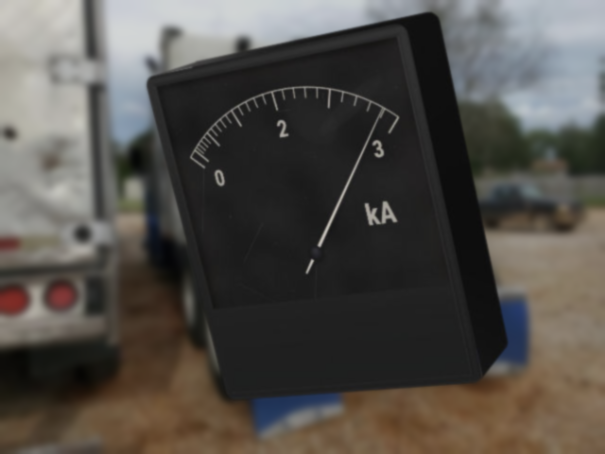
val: 2.9 (kA)
